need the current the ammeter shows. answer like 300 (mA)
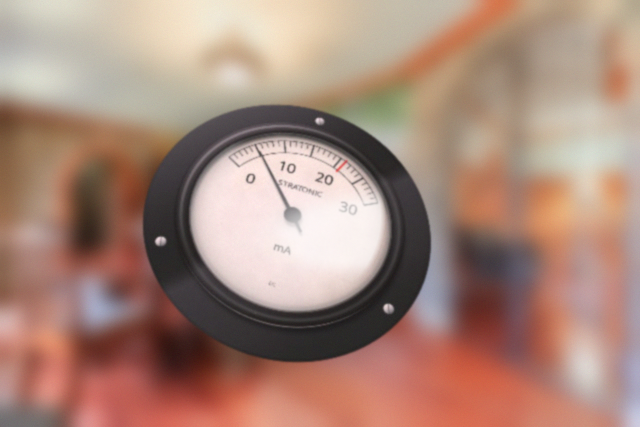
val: 5 (mA)
